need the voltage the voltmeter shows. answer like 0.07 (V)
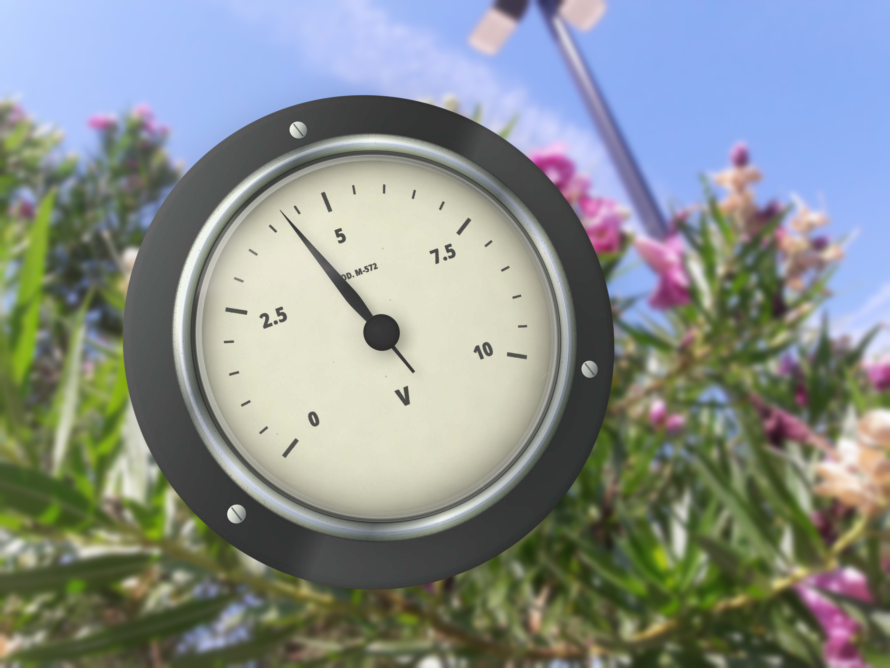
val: 4.25 (V)
